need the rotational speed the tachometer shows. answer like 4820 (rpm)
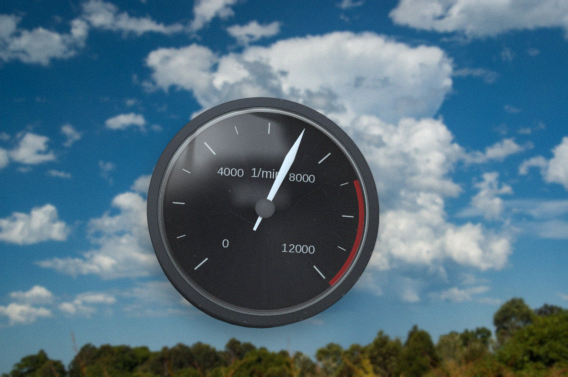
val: 7000 (rpm)
